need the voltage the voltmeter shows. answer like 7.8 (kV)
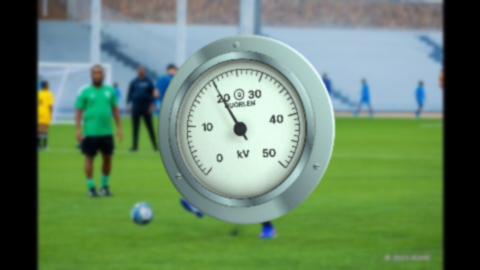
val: 20 (kV)
